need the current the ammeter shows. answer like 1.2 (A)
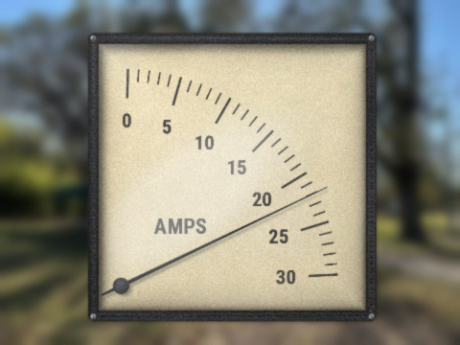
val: 22 (A)
